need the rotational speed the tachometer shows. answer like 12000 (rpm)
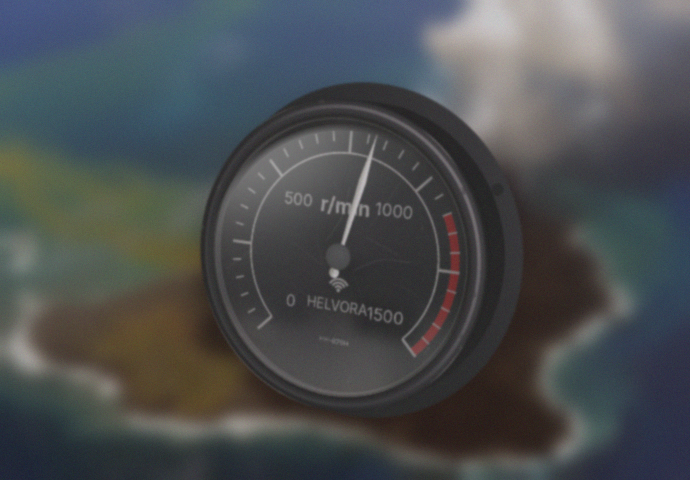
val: 825 (rpm)
